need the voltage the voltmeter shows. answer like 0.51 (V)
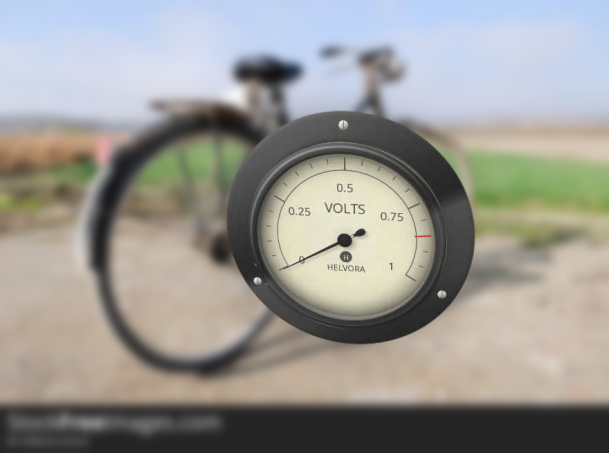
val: 0 (V)
